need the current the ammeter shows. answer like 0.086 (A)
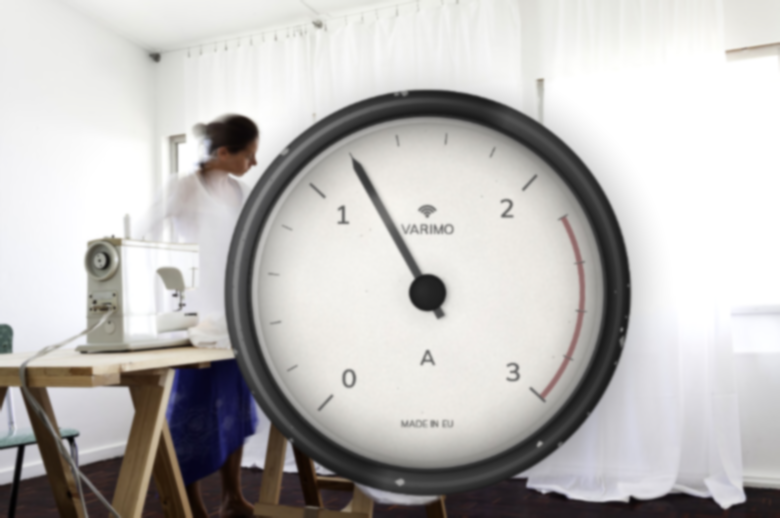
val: 1.2 (A)
